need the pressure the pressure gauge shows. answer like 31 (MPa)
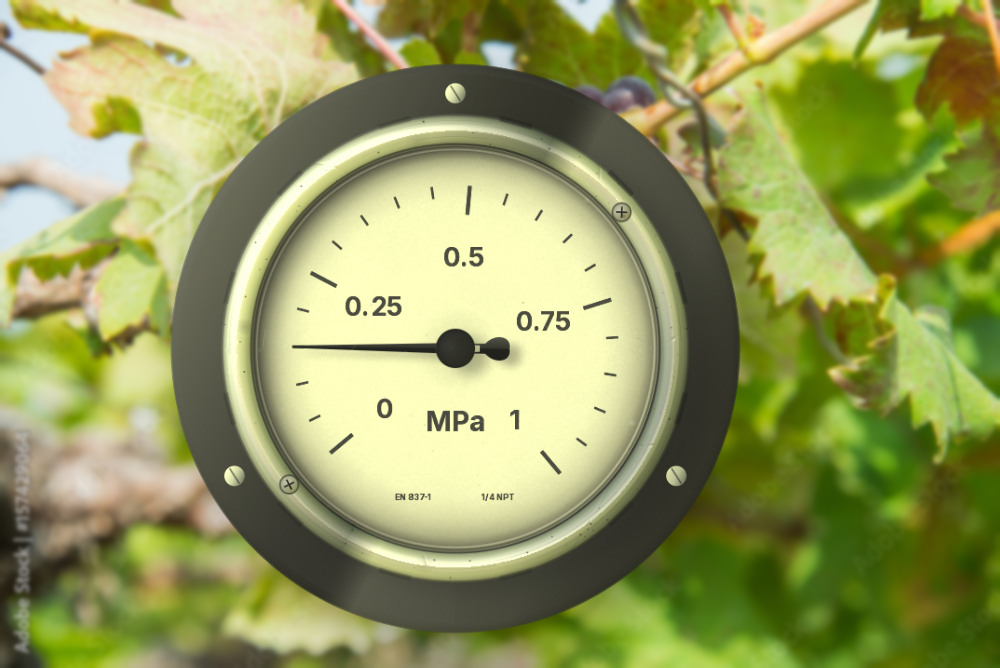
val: 0.15 (MPa)
